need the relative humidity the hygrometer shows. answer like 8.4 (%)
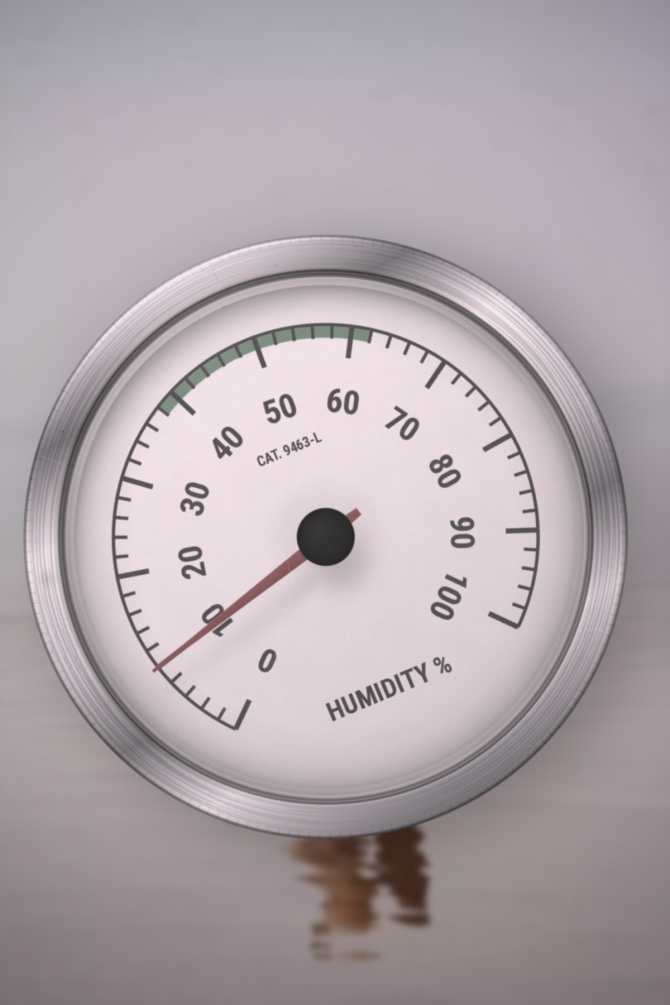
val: 10 (%)
